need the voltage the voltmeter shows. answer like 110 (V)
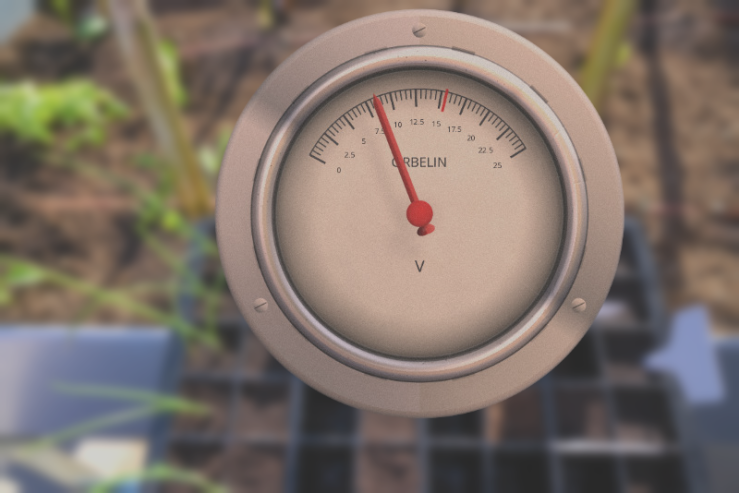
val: 8.5 (V)
